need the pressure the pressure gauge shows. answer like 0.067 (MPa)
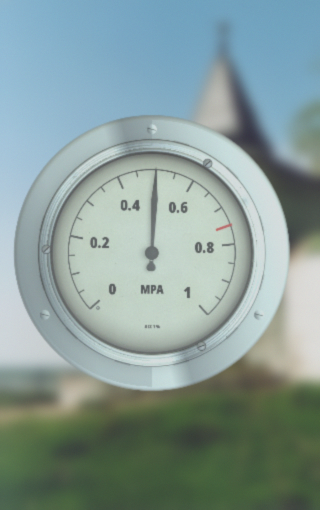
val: 0.5 (MPa)
